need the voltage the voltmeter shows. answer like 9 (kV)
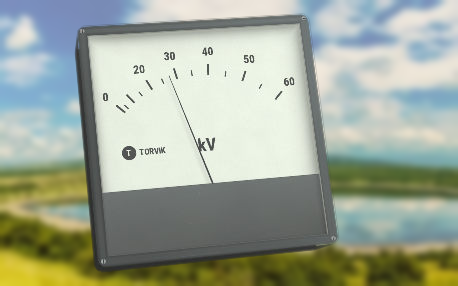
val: 27.5 (kV)
